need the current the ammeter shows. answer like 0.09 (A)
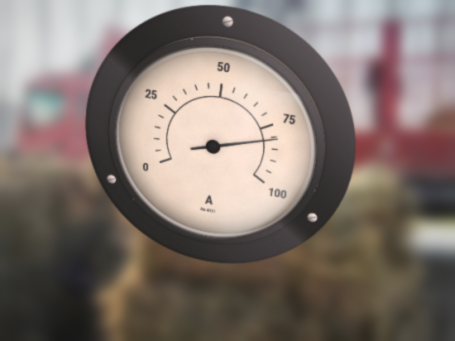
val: 80 (A)
